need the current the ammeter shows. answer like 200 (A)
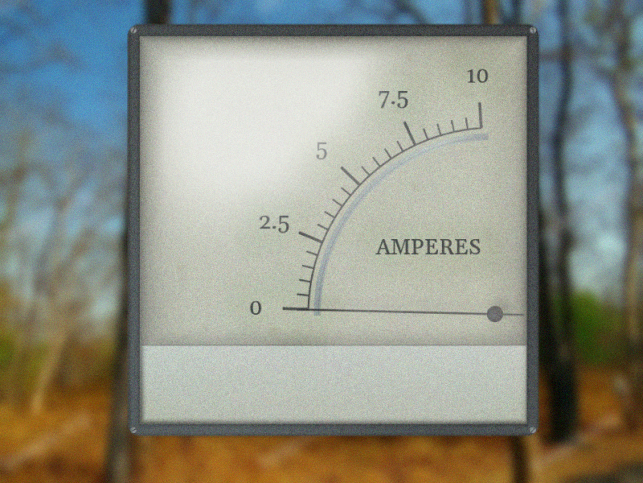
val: 0 (A)
